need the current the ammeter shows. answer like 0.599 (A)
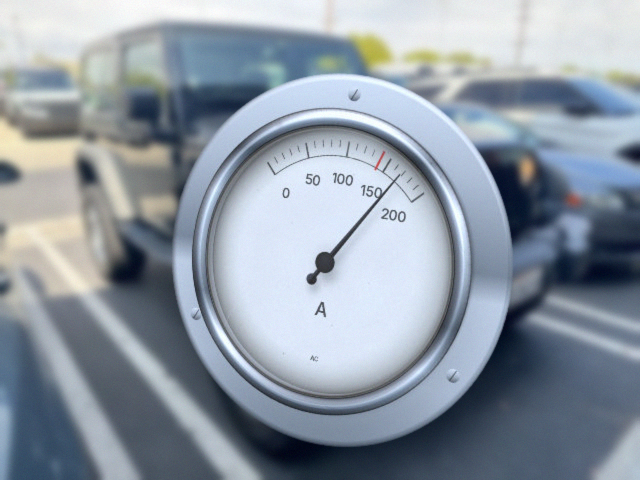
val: 170 (A)
